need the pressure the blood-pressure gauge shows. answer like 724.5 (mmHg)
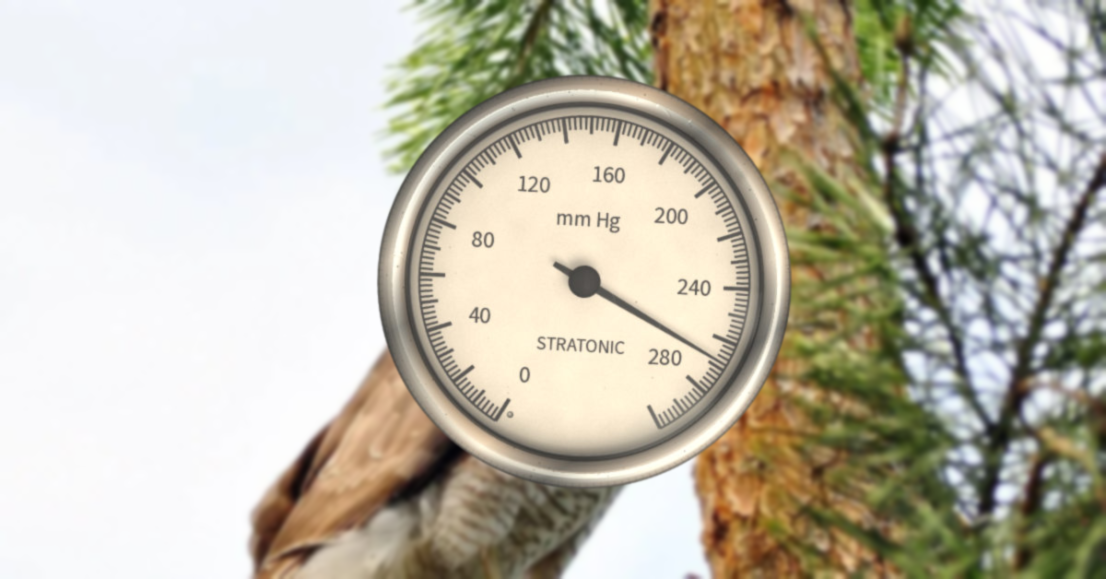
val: 268 (mmHg)
